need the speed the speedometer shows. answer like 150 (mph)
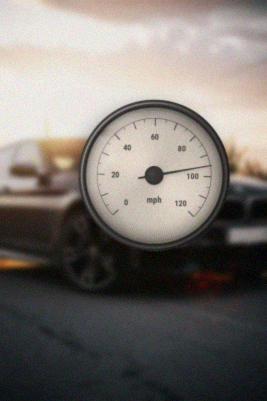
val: 95 (mph)
